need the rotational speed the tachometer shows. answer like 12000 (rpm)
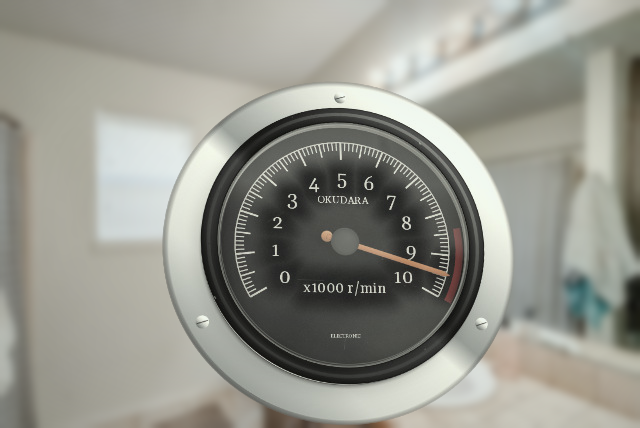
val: 9500 (rpm)
